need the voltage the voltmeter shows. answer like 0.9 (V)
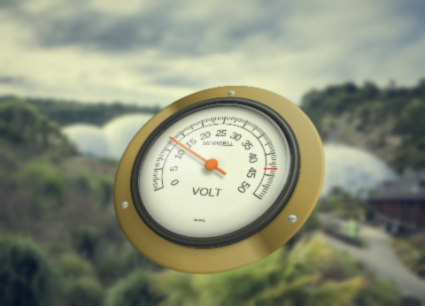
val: 12.5 (V)
